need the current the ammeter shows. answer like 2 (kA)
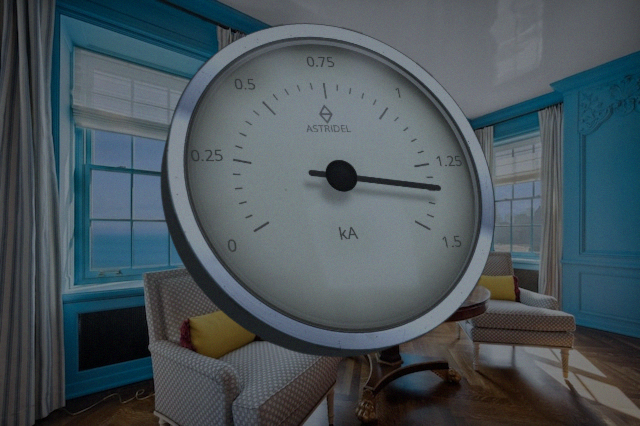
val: 1.35 (kA)
